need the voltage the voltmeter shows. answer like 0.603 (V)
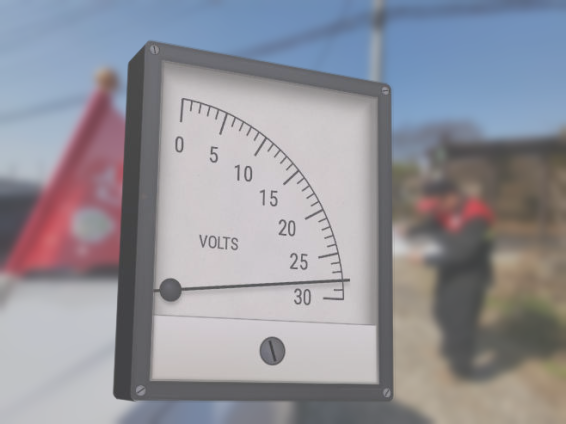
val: 28 (V)
